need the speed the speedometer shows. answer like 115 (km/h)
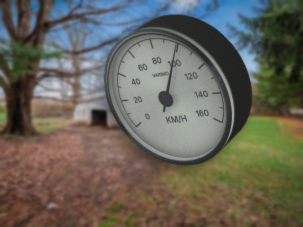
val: 100 (km/h)
